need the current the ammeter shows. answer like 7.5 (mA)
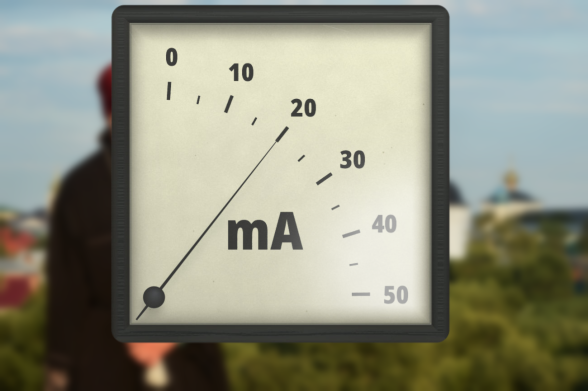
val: 20 (mA)
